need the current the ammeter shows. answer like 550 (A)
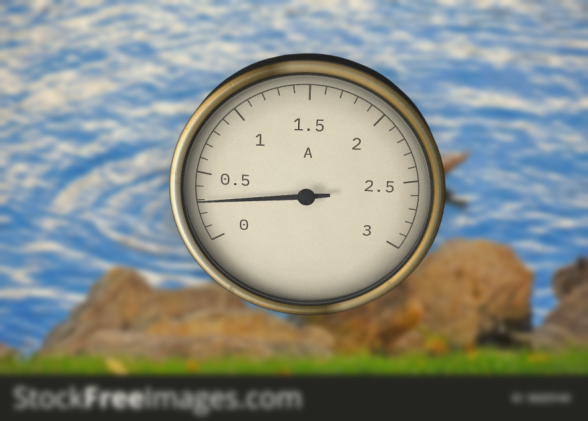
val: 0.3 (A)
